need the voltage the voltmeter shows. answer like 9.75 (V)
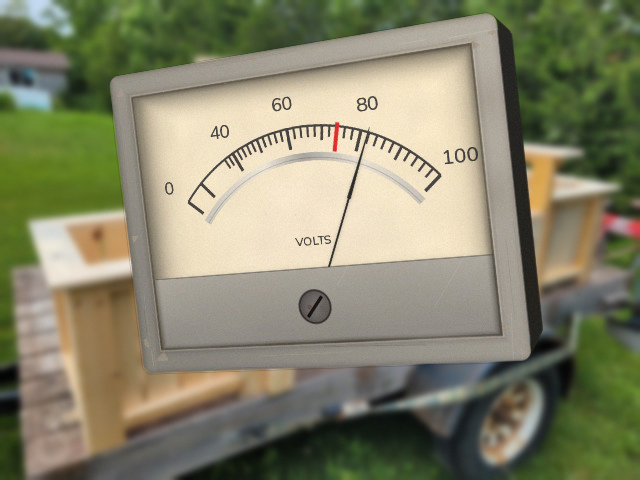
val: 82 (V)
